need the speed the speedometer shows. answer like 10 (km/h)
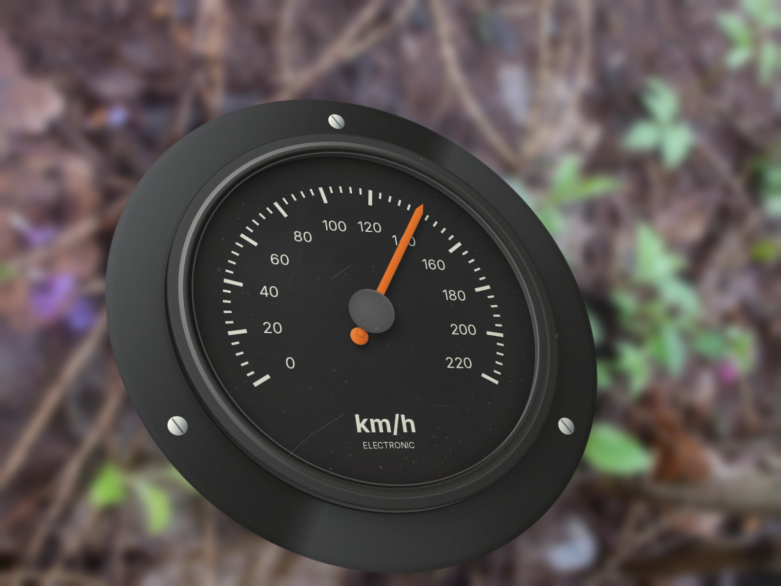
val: 140 (km/h)
